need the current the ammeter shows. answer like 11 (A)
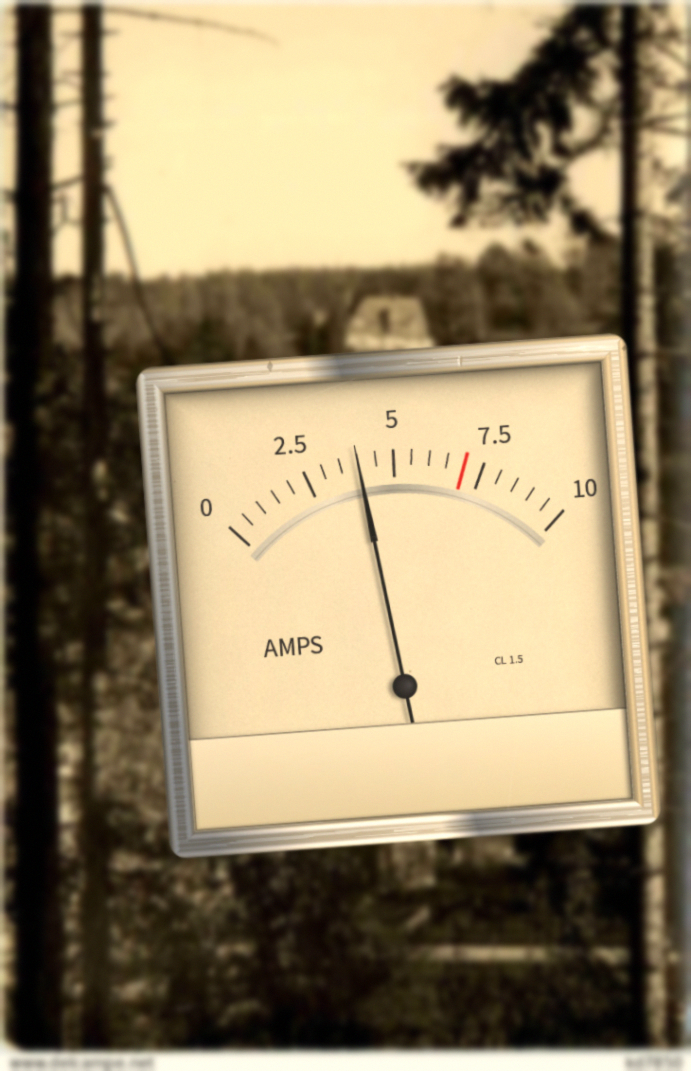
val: 4 (A)
